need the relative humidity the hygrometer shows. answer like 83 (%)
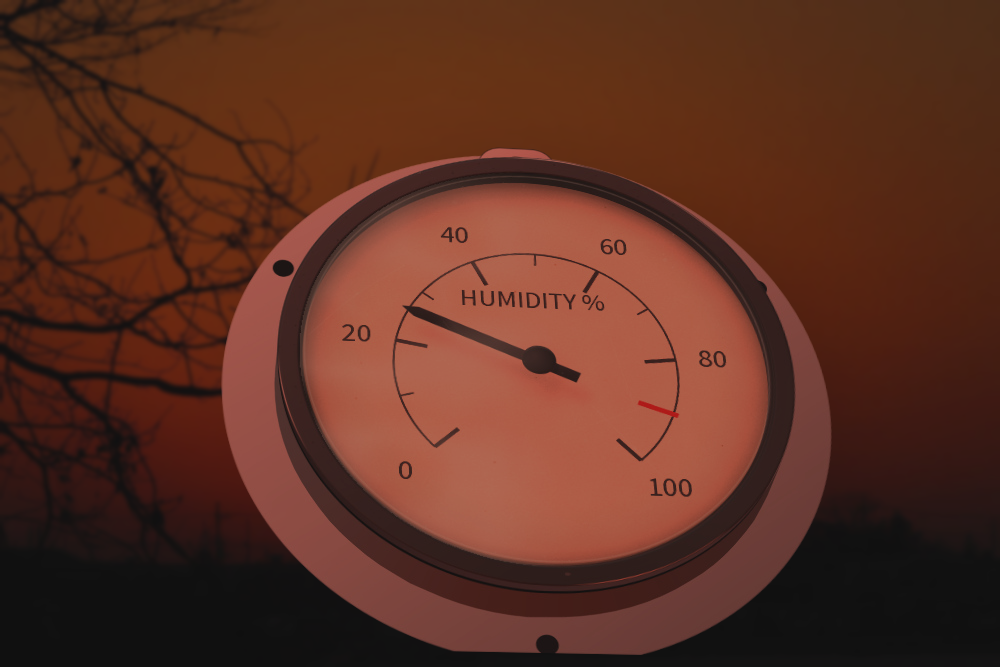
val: 25 (%)
